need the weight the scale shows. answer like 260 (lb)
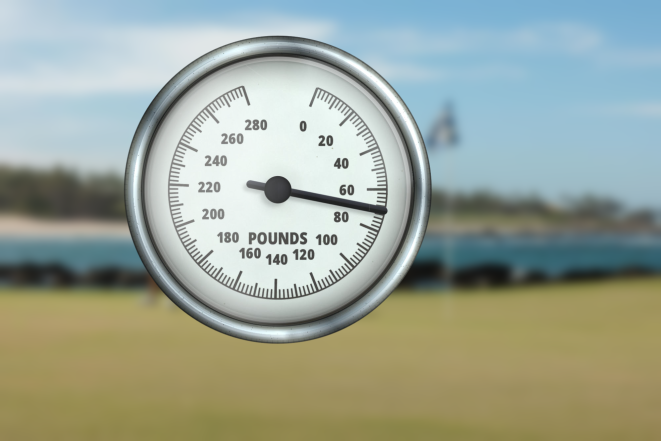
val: 70 (lb)
